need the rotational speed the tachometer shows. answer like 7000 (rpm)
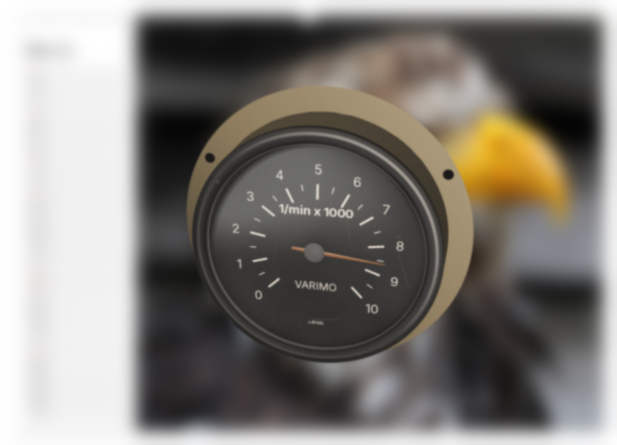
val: 8500 (rpm)
